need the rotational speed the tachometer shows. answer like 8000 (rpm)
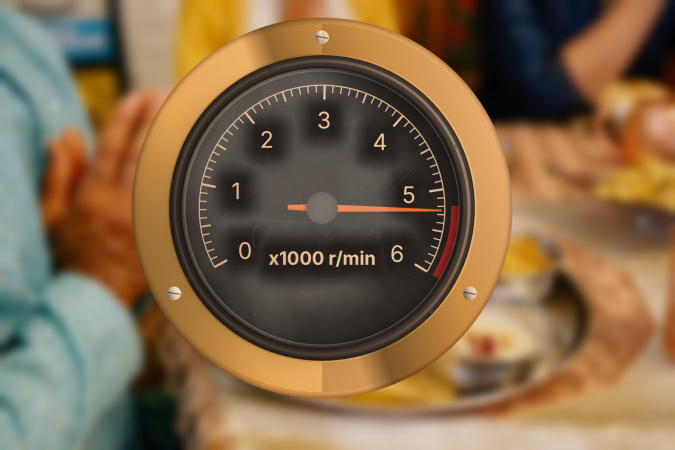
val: 5250 (rpm)
